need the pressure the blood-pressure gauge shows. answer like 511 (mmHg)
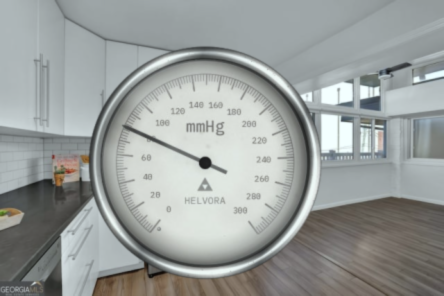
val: 80 (mmHg)
